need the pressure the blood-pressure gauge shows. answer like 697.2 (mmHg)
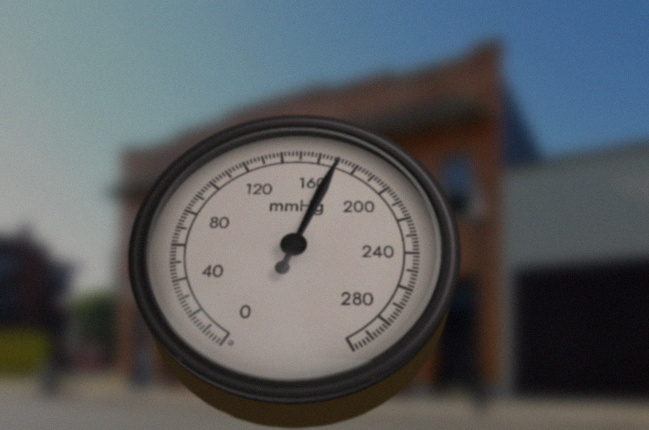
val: 170 (mmHg)
